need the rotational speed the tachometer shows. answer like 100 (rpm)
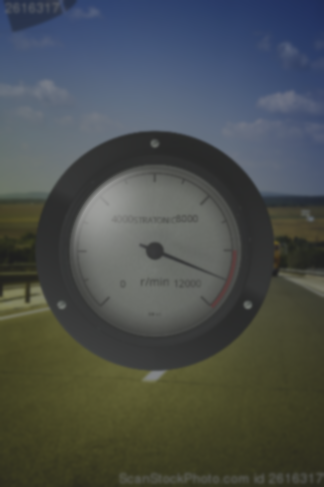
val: 11000 (rpm)
